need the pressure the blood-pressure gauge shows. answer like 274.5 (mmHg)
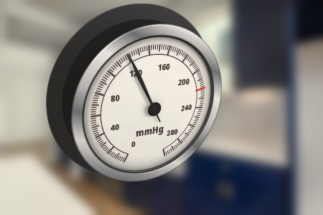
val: 120 (mmHg)
